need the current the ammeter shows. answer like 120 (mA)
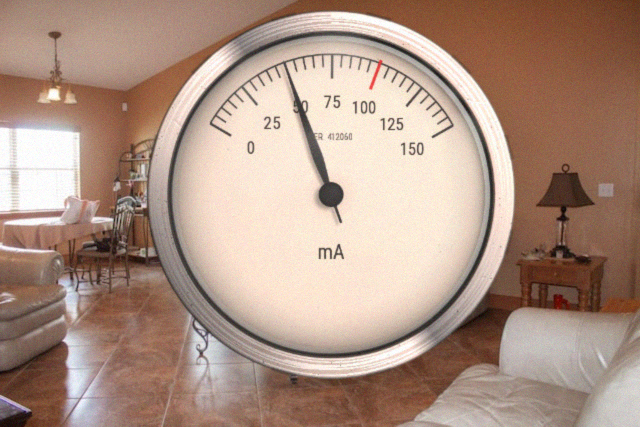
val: 50 (mA)
